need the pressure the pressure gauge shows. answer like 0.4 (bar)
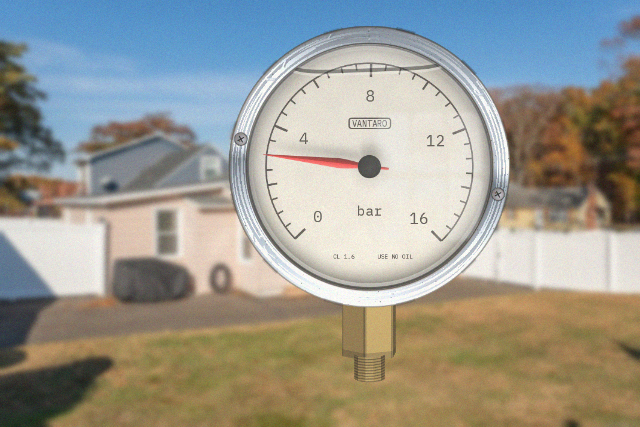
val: 3 (bar)
